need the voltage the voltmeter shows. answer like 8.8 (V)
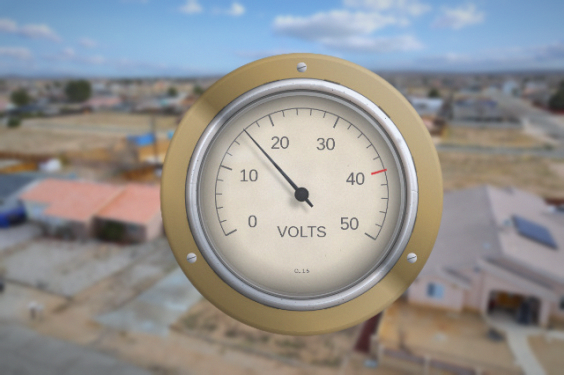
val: 16 (V)
